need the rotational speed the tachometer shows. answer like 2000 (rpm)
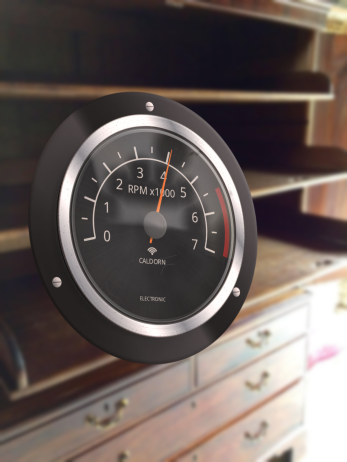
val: 4000 (rpm)
